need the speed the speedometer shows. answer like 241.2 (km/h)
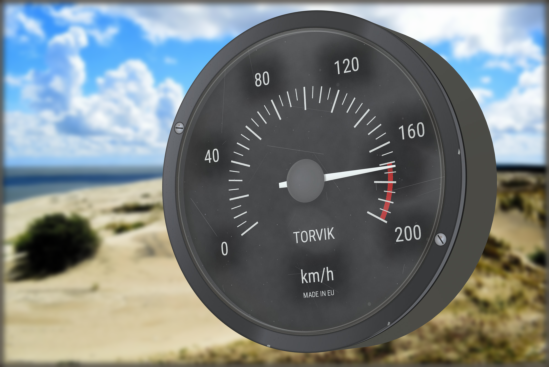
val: 172.5 (km/h)
